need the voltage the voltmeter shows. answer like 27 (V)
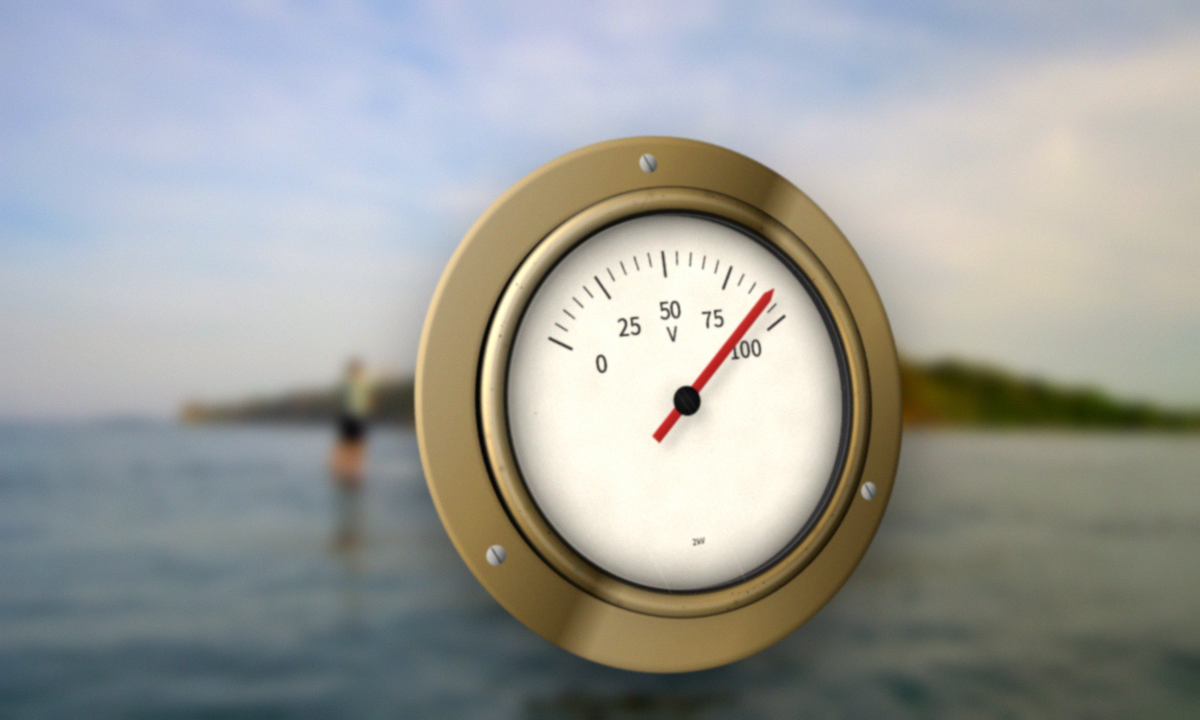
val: 90 (V)
